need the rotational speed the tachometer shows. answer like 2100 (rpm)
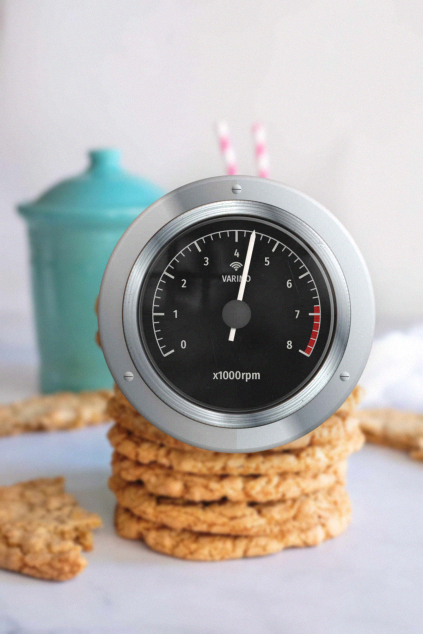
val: 4400 (rpm)
